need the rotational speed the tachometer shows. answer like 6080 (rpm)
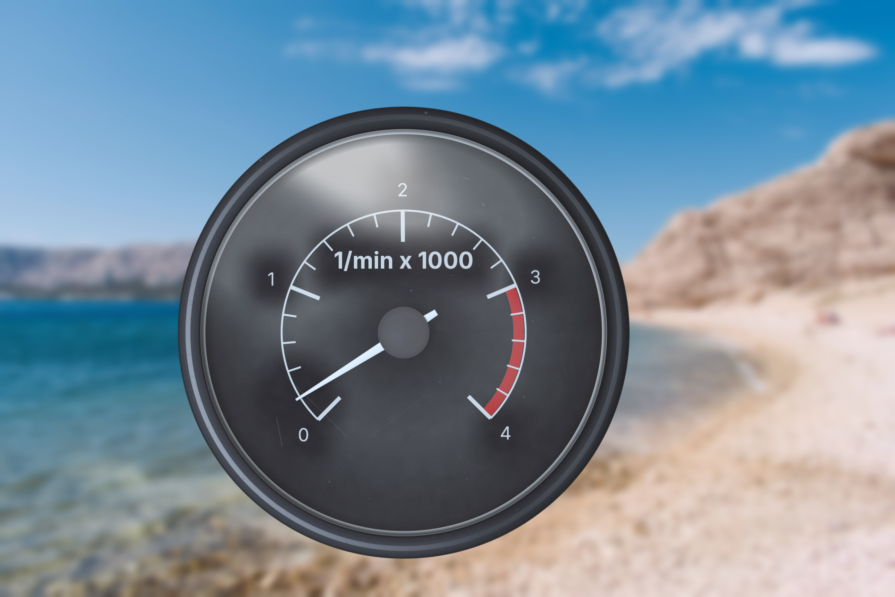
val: 200 (rpm)
